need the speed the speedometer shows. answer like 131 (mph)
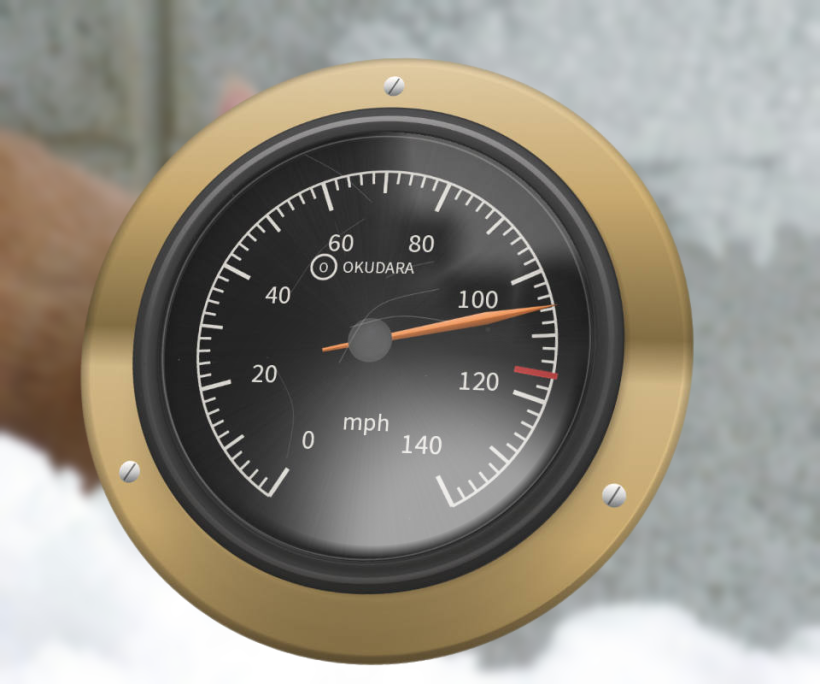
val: 106 (mph)
